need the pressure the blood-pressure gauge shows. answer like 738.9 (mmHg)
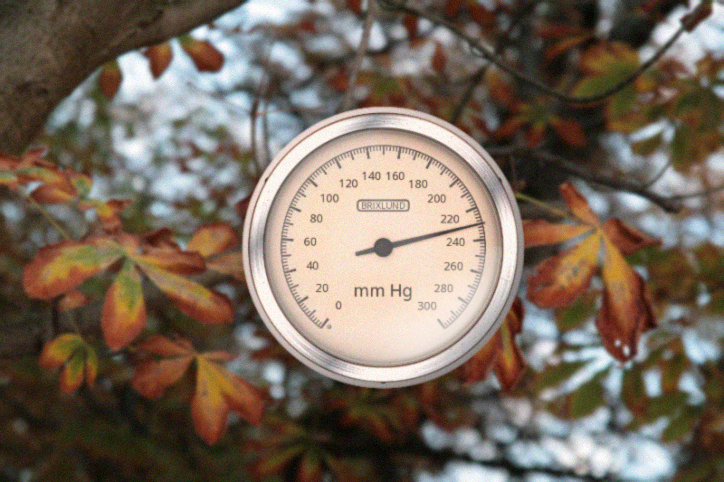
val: 230 (mmHg)
